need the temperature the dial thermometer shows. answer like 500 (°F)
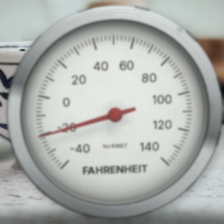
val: -20 (°F)
